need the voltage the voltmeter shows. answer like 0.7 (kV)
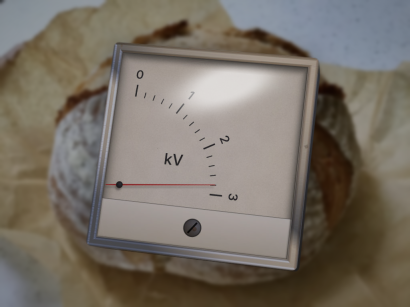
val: 2.8 (kV)
